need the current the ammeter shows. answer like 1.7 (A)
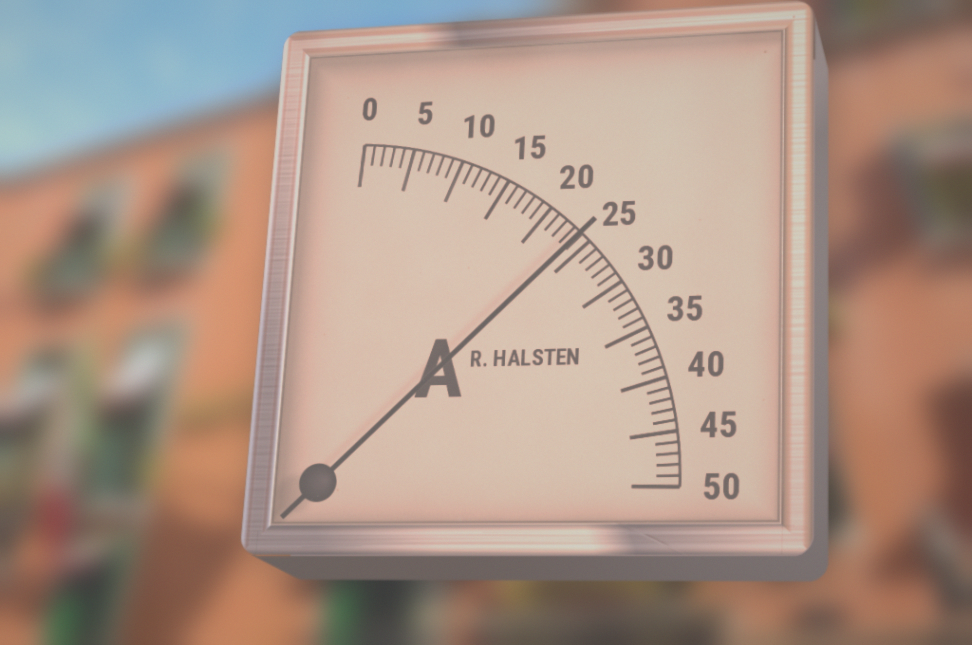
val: 24 (A)
